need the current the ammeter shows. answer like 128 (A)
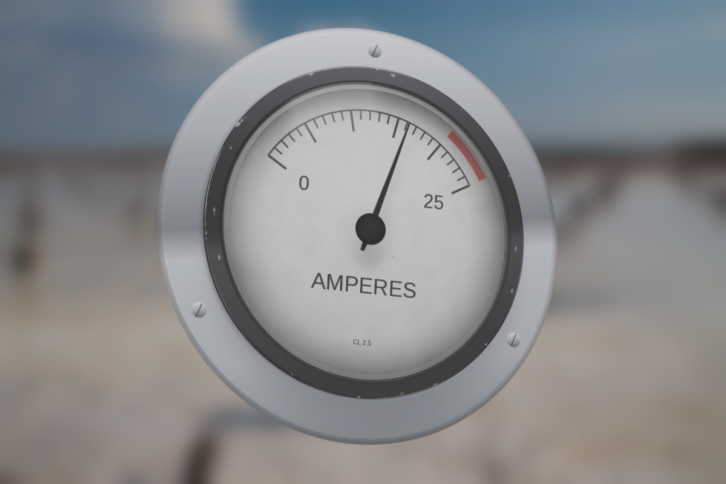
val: 16 (A)
